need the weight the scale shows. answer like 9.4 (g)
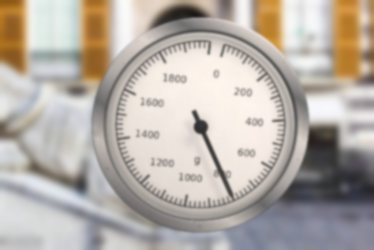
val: 800 (g)
